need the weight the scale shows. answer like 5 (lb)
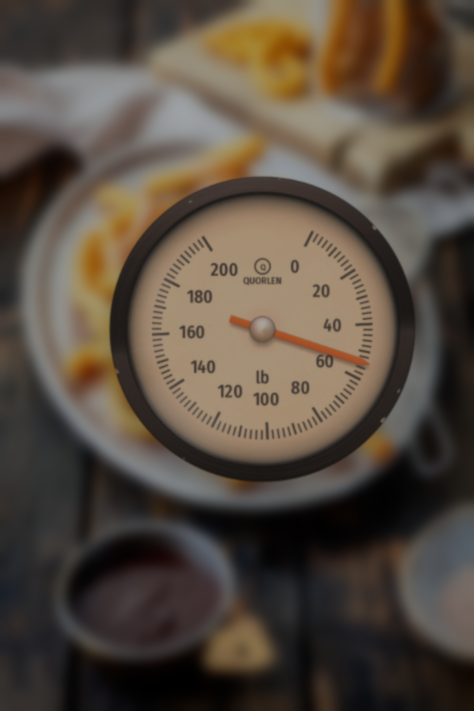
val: 54 (lb)
